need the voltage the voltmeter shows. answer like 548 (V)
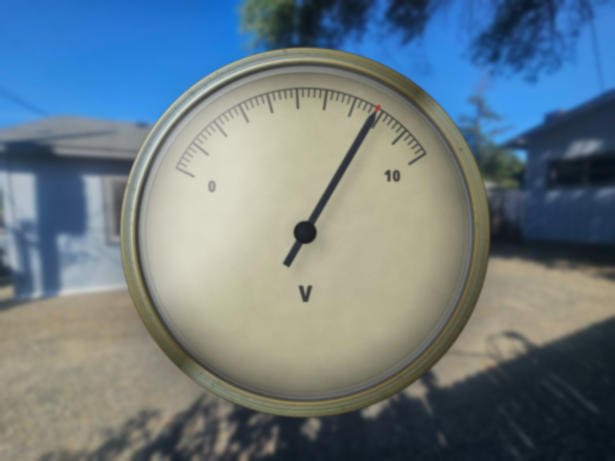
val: 7.8 (V)
